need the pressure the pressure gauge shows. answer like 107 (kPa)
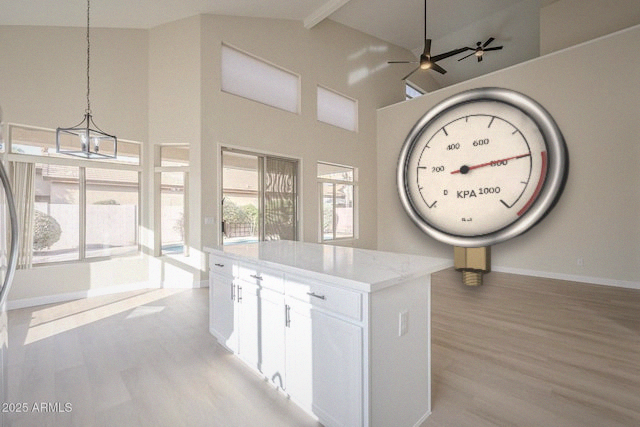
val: 800 (kPa)
